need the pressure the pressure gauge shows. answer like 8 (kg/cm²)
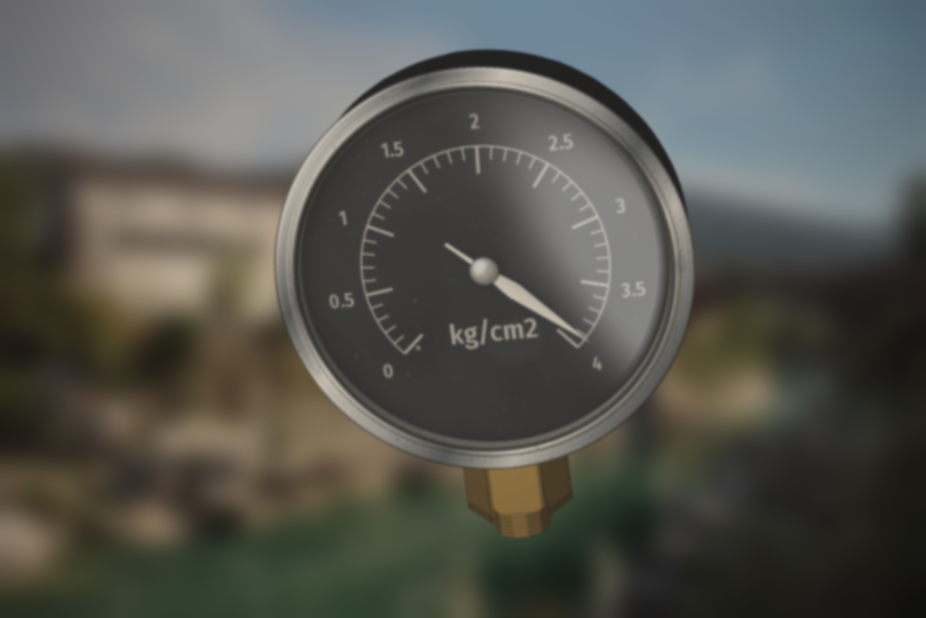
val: 3.9 (kg/cm²)
